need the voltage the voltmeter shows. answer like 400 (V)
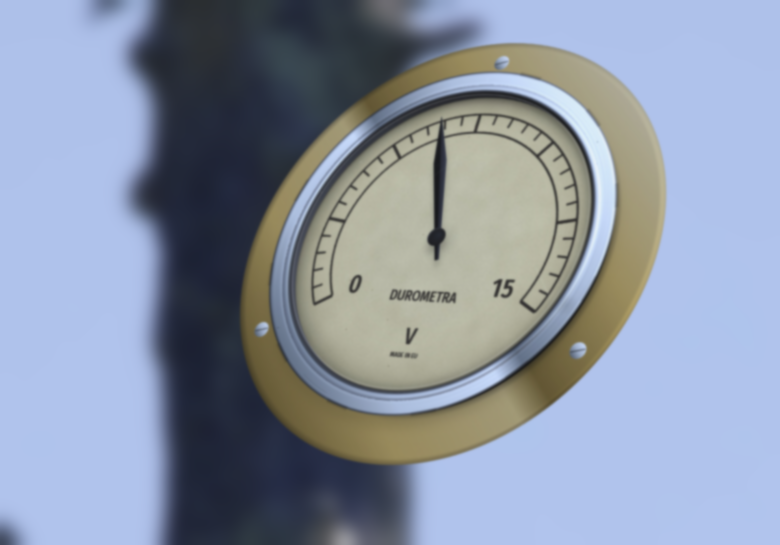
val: 6.5 (V)
